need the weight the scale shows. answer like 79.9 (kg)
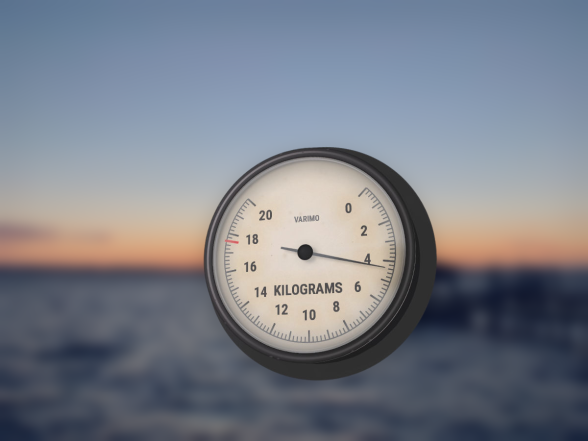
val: 4.4 (kg)
